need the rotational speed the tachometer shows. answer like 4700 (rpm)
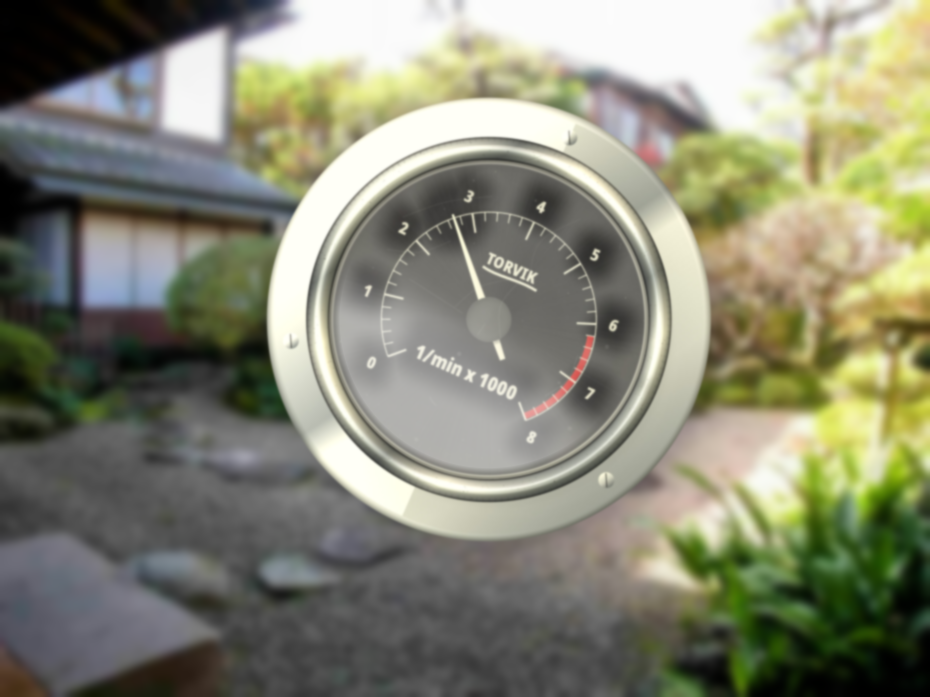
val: 2700 (rpm)
